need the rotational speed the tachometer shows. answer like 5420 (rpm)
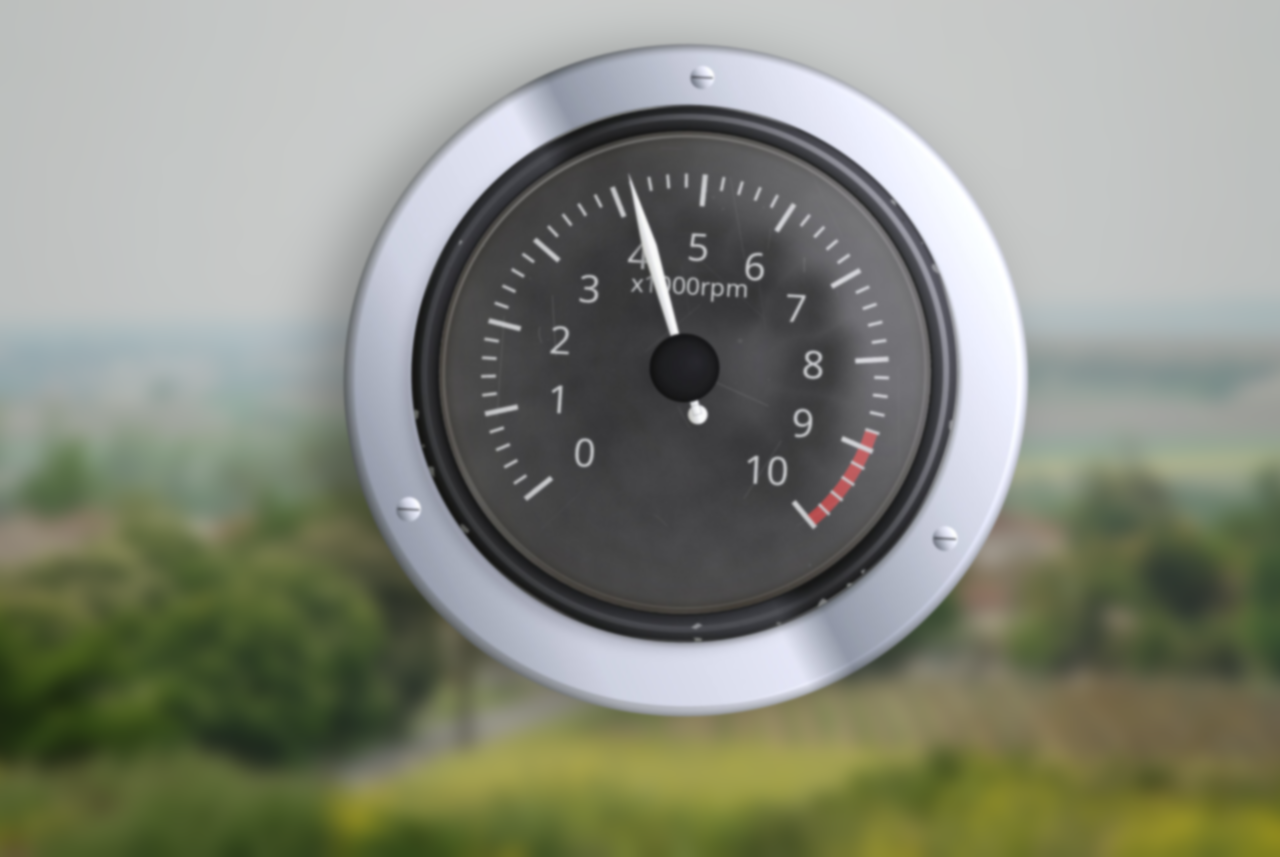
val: 4200 (rpm)
